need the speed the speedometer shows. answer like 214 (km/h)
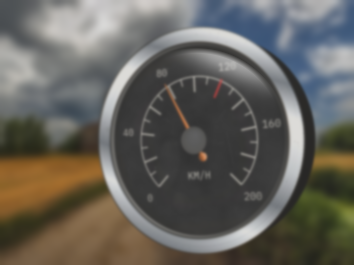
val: 80 (km/h)
